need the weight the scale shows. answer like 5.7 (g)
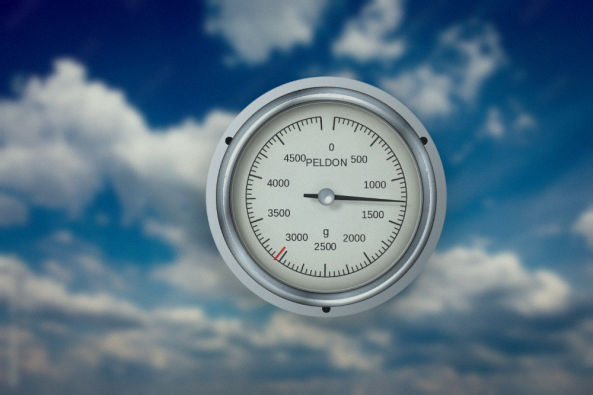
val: 1250 (g)
